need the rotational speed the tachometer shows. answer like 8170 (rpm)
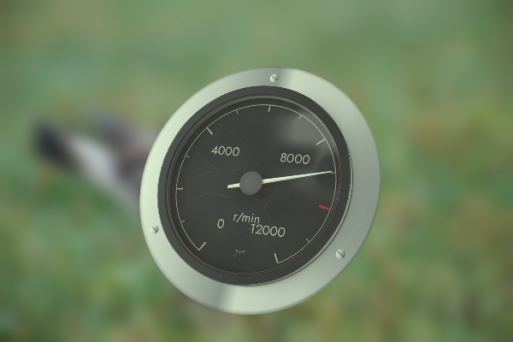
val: 9000 (rpm)
